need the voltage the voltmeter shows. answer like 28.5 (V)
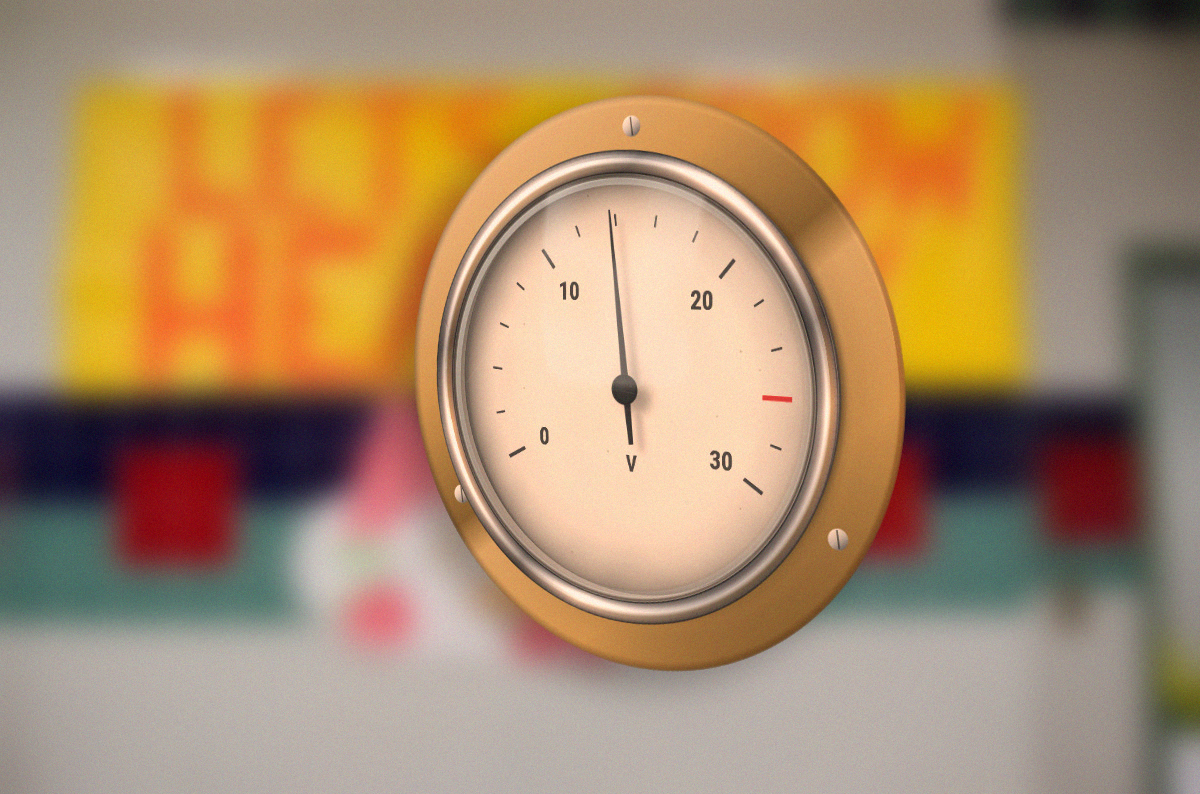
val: 14 (V)
